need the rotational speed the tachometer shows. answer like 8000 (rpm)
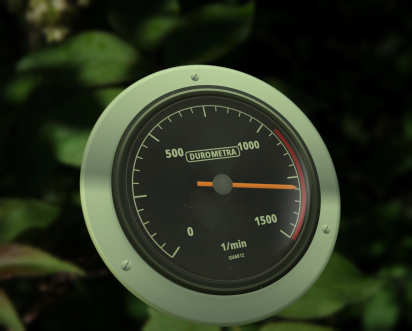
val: 1300 (rpm)
